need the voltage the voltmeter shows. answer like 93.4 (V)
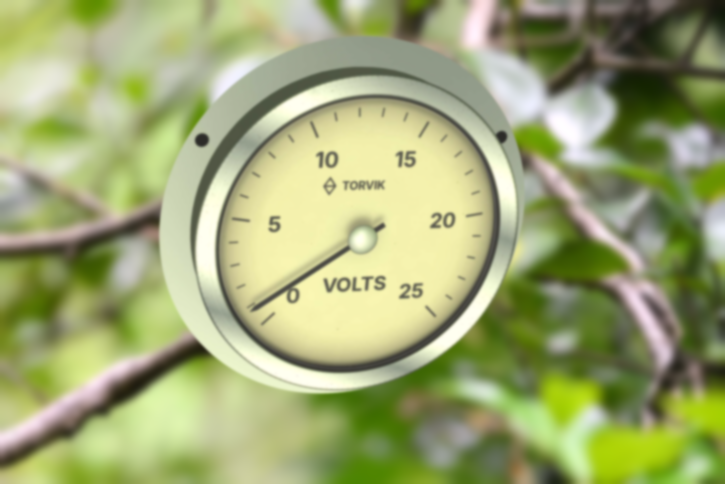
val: 1 (V)
